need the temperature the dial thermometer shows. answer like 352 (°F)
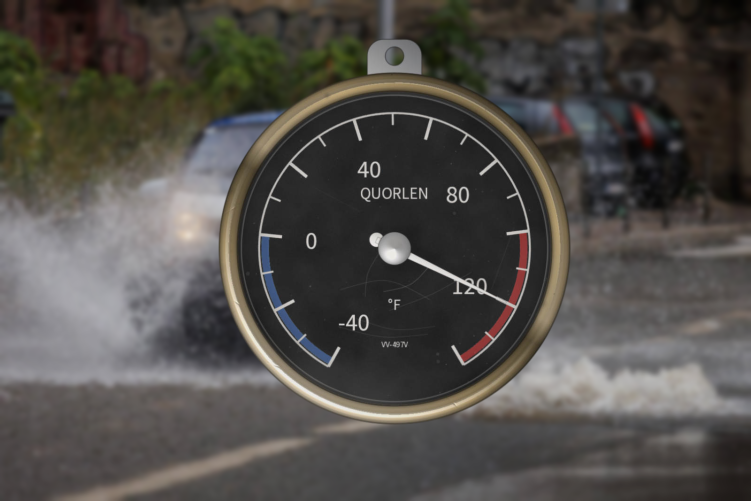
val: 120 (°F)
